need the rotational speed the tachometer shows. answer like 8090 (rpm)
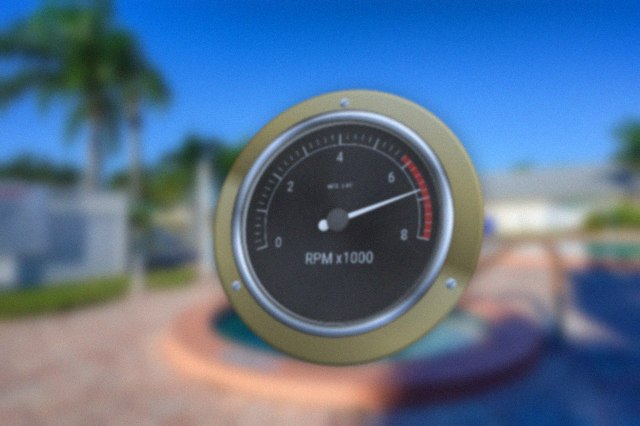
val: 6800 (rpm)
